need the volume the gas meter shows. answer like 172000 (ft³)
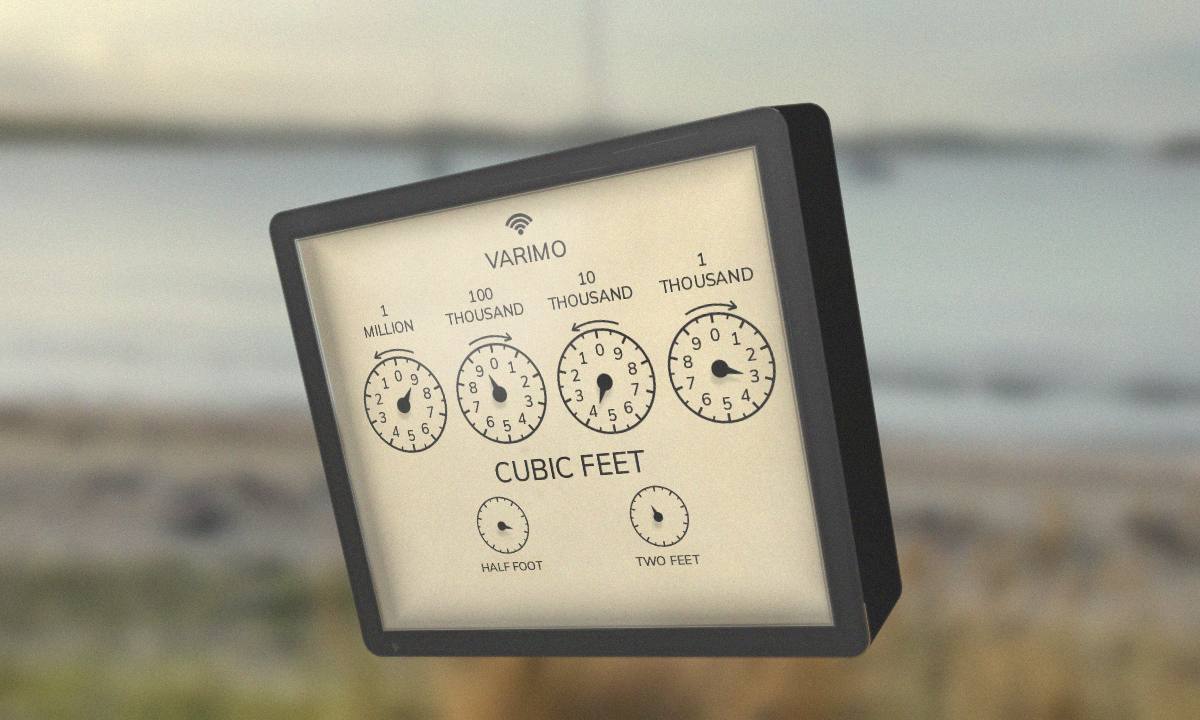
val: 894300 (ft³)
